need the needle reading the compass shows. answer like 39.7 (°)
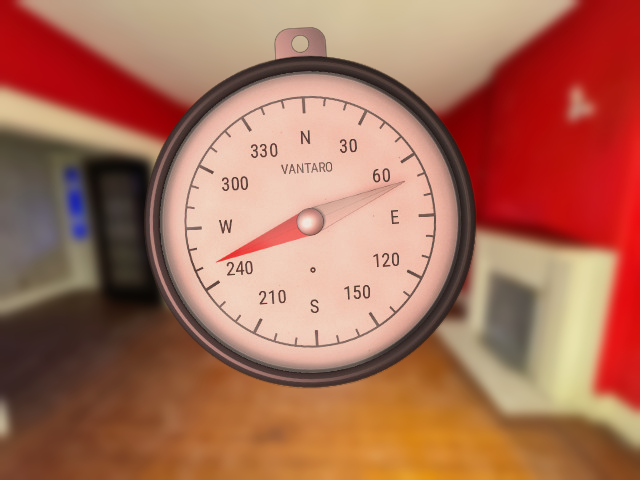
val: 250 (°)
